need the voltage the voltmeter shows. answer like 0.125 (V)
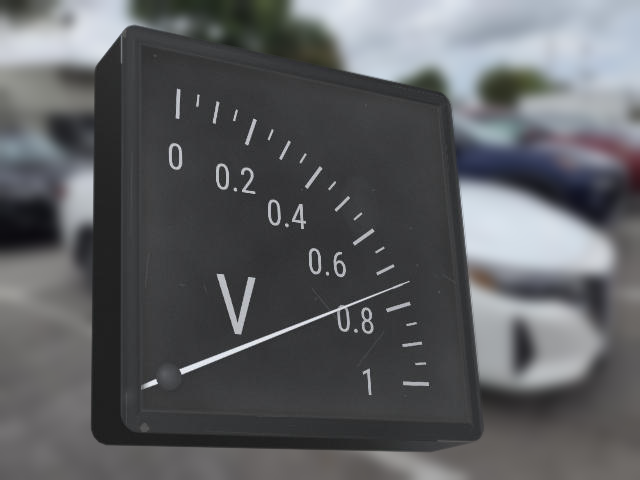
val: 0.75 (V)
